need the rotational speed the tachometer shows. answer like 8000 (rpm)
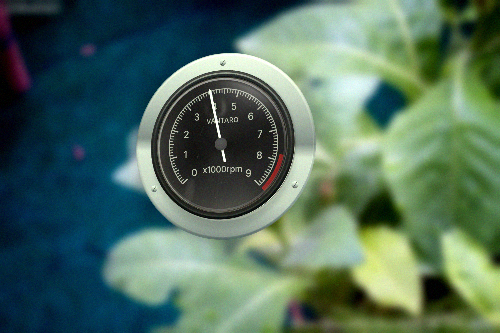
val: 4000 (rpm)
